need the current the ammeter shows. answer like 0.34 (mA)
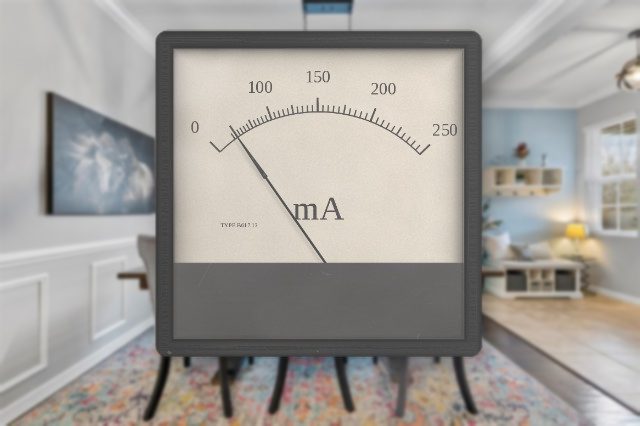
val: 50 (mA)
